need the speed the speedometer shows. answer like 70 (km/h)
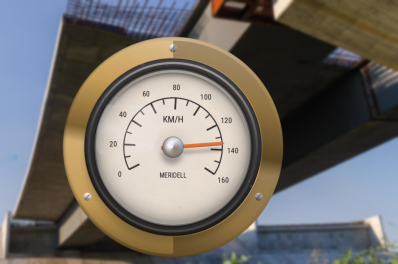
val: 135 (km/h)
